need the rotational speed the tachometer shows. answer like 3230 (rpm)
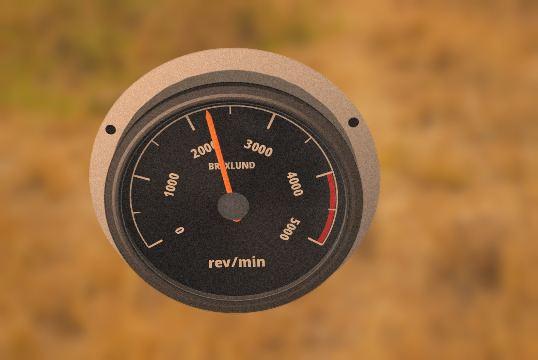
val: 2250 (rpm)
